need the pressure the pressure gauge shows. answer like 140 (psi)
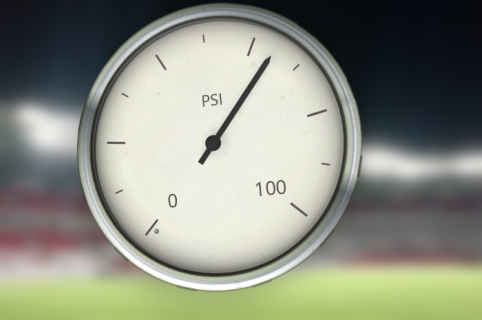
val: 65 (psi)
